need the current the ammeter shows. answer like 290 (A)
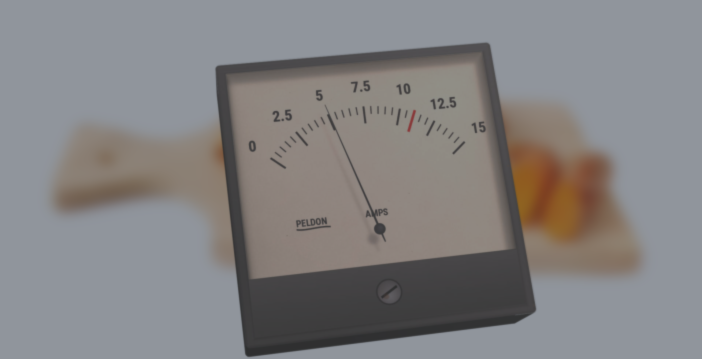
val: 5 (A)
